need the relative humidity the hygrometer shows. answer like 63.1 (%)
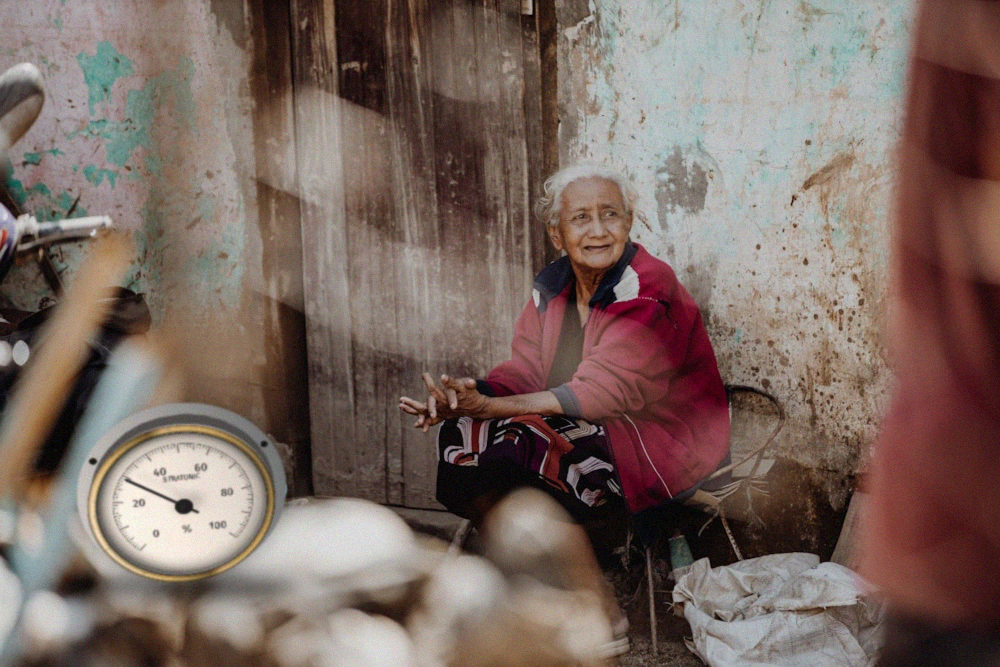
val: 30 (%)
